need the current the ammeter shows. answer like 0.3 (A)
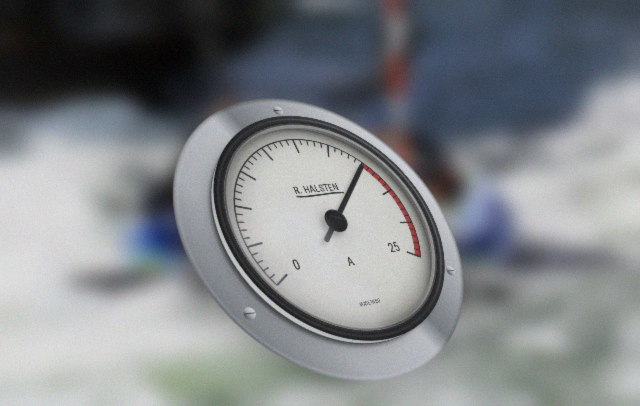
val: 17.5 (A)
